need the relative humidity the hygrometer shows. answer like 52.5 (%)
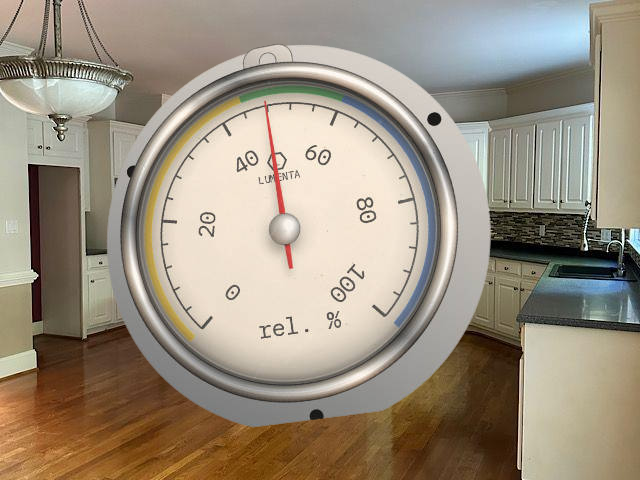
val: 48 (%)
